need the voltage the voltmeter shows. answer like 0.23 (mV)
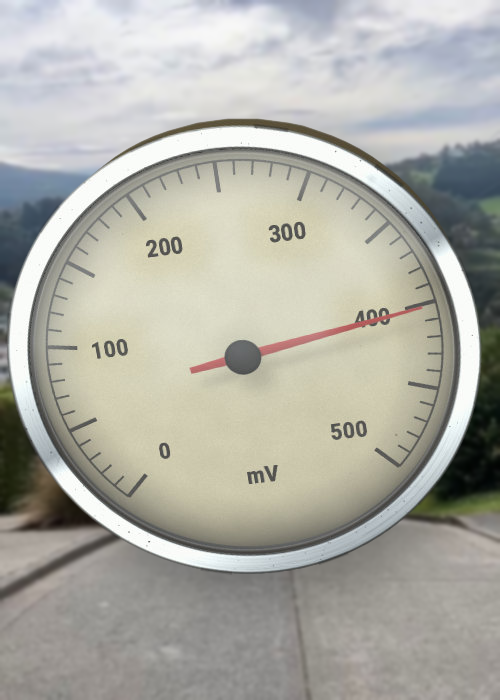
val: 400 (mV)
